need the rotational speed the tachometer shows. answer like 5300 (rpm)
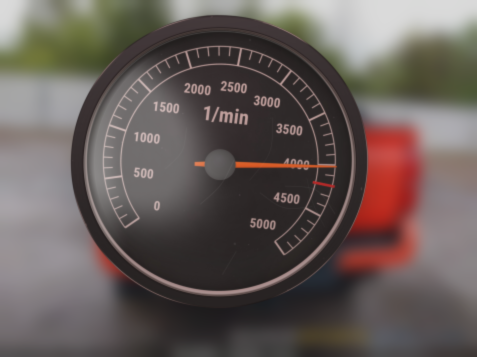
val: 4000 (rpm)
